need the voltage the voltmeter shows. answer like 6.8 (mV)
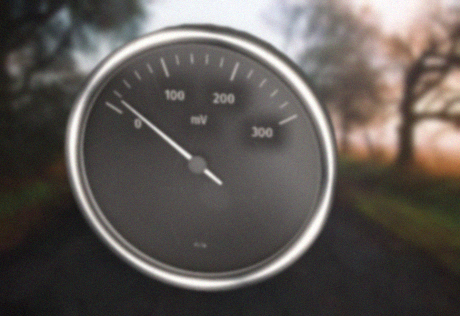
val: 20 (mV)
